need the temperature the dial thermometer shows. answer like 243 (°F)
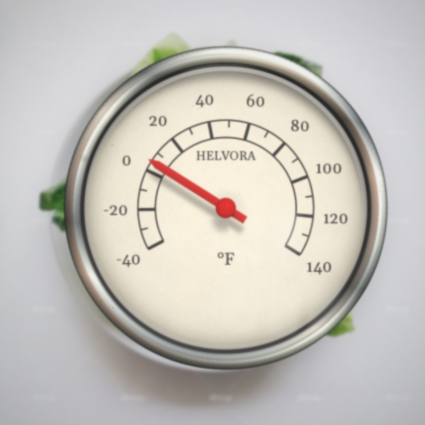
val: 5 (°F)
